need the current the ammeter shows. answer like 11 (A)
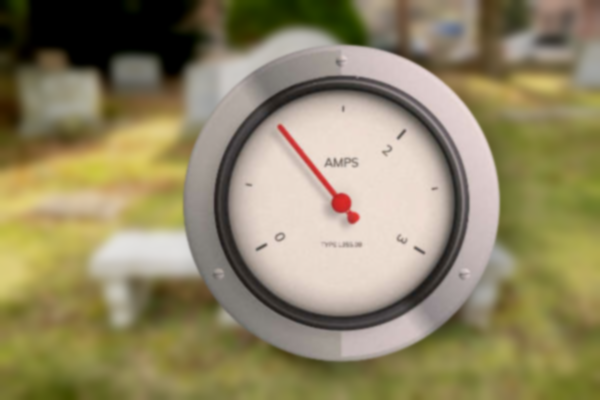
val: 1 (A)
